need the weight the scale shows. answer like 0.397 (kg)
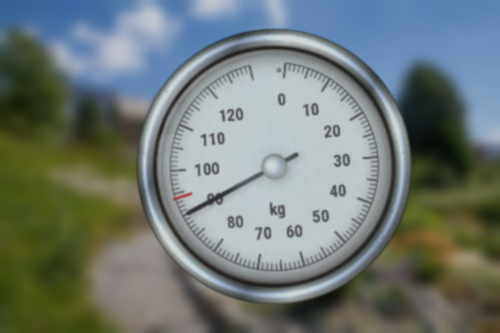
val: 90 (kg)
